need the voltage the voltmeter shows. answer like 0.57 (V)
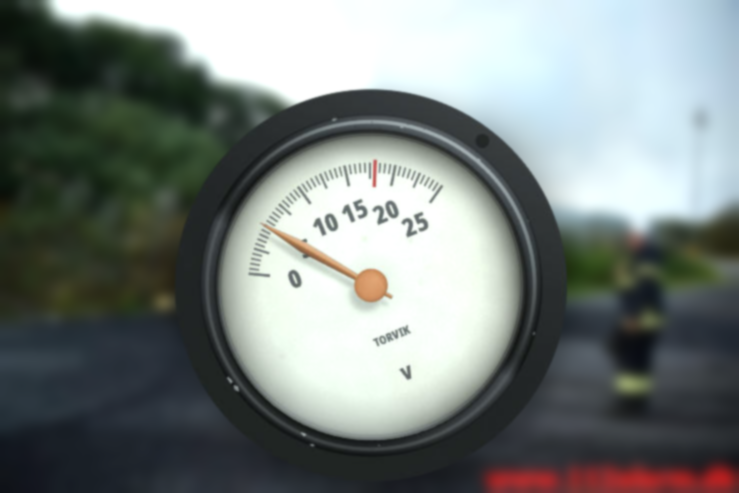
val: 5 (V)
